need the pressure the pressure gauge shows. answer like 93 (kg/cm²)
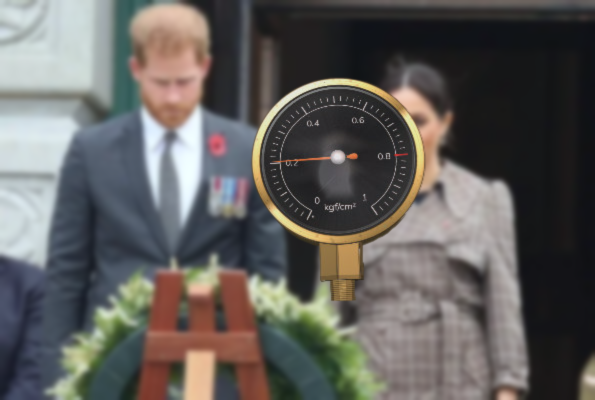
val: 0.2 (kg/cm²)
